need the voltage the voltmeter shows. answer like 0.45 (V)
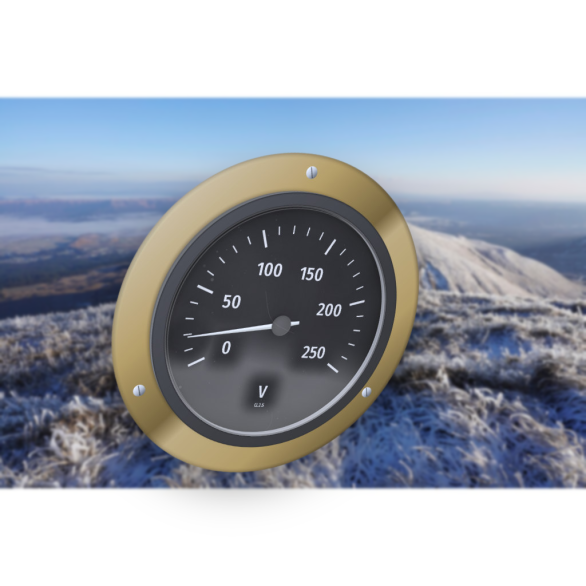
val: 20 (V)
